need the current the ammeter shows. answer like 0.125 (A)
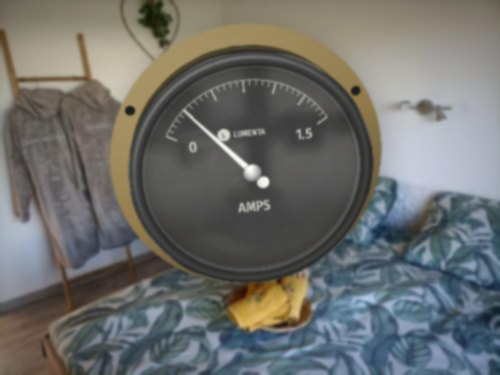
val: 0.25 (A)
